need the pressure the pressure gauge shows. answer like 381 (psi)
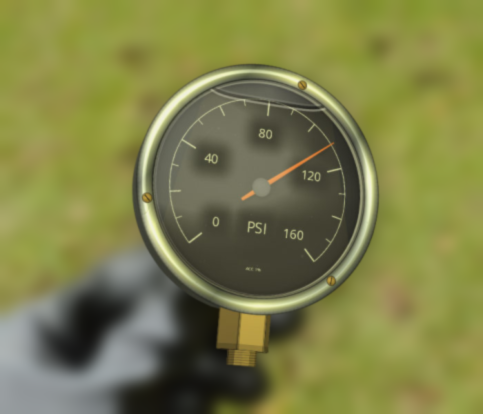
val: 110 (psi)
